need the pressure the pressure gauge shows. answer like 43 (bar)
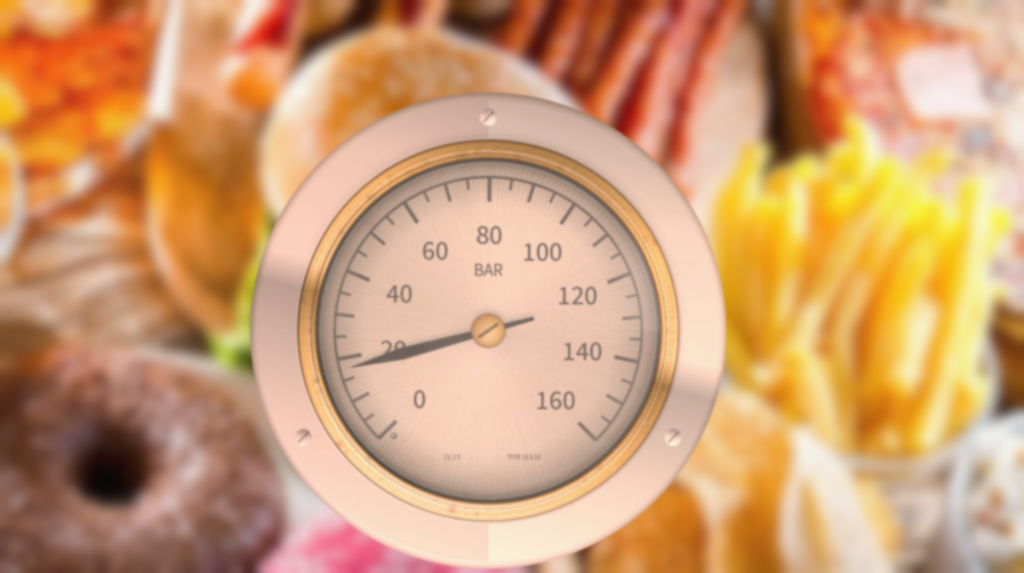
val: 17.5 (bar)
